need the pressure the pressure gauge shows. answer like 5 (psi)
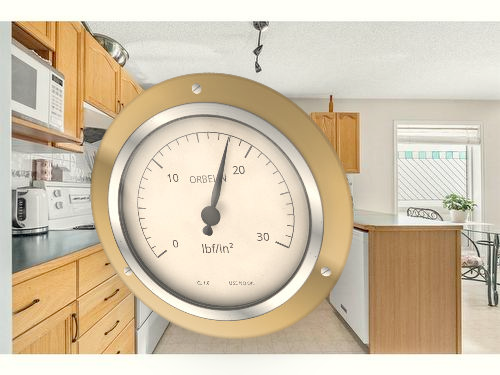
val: 18 (psi)
